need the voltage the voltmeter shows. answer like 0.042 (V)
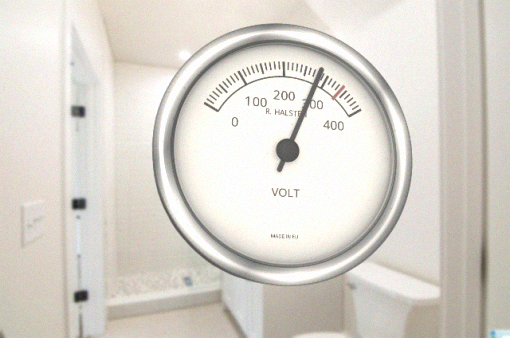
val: 280 (V)
